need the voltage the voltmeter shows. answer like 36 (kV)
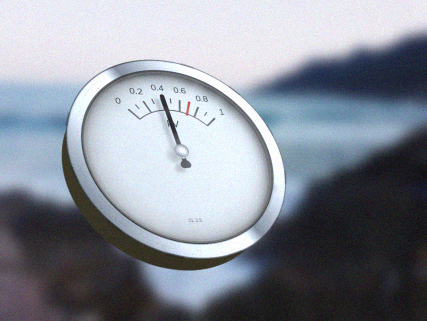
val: 0.4 (kV)
